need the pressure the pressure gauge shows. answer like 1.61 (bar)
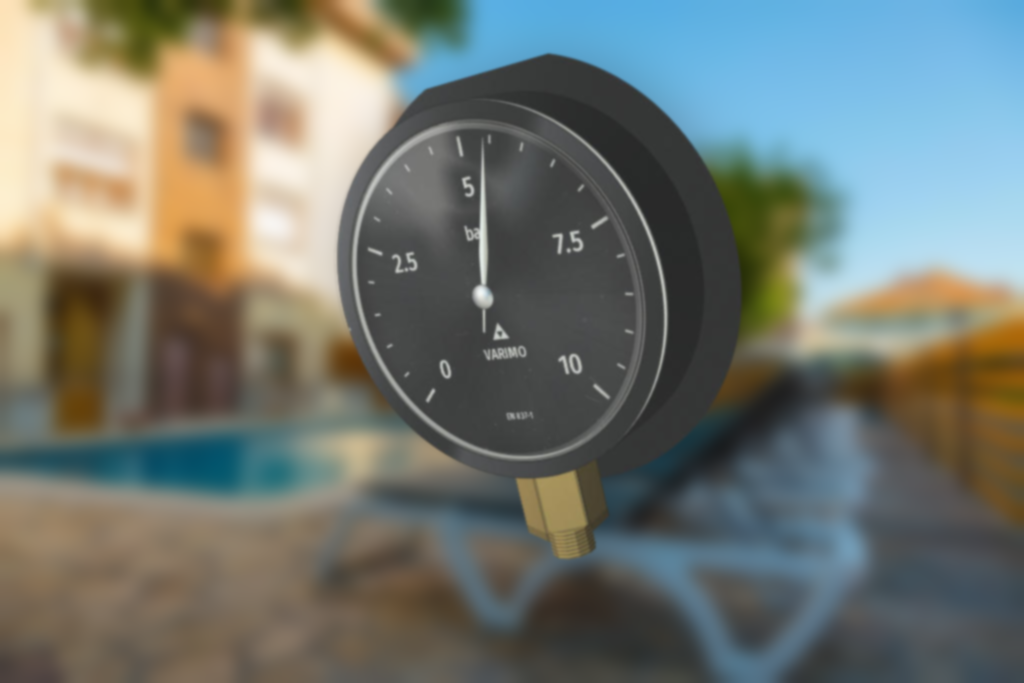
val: 5.5 (bar)
